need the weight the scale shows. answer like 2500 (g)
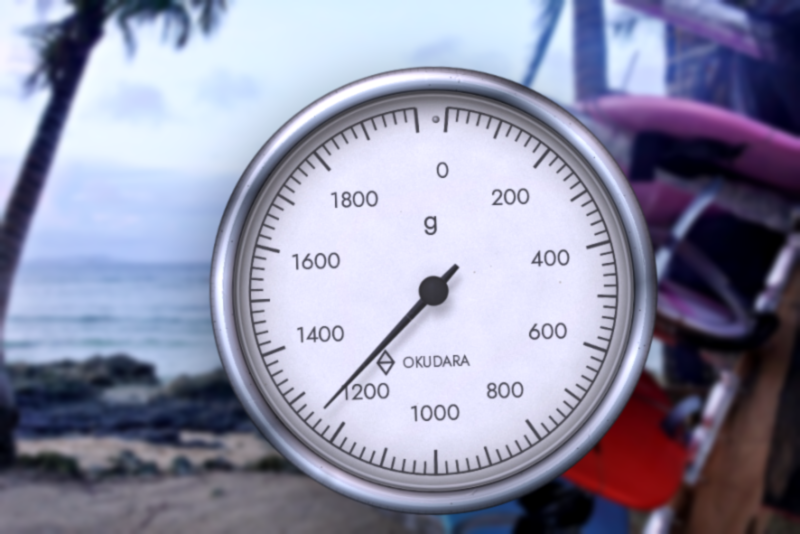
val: 1250 (g)
